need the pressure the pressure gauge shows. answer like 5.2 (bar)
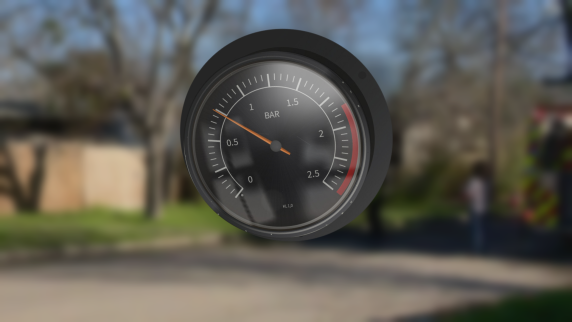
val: 0.75 (bar)
